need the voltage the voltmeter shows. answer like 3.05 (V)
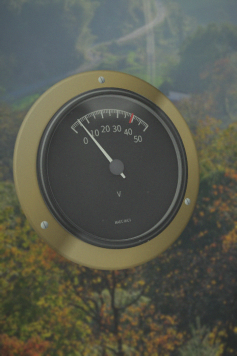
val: 5 (V)
